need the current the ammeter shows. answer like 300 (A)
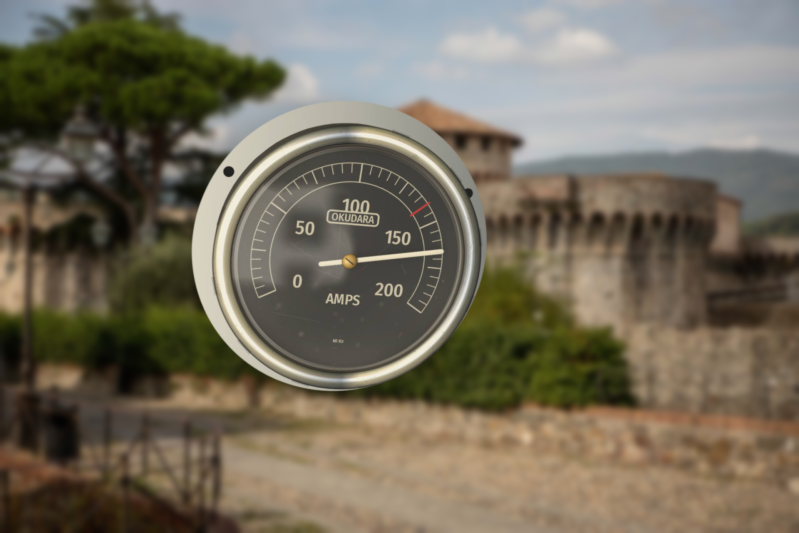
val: 165 (A)
